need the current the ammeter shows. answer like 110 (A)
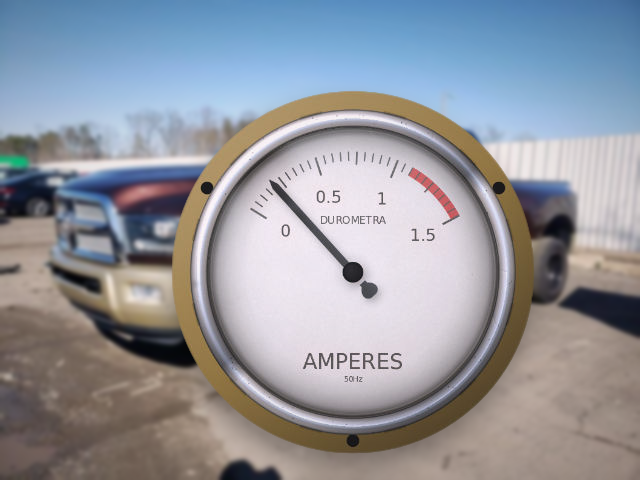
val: 0.2 (A)
